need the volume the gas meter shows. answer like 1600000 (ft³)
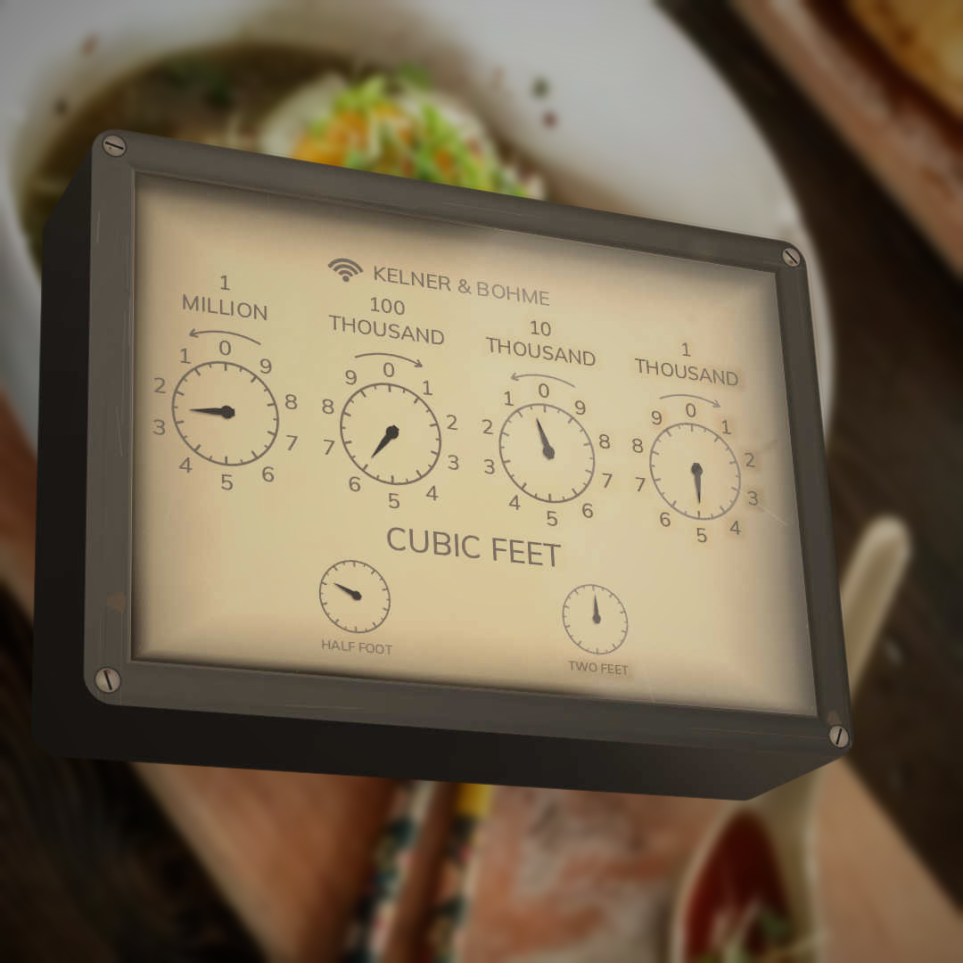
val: 260500 (ft³)
